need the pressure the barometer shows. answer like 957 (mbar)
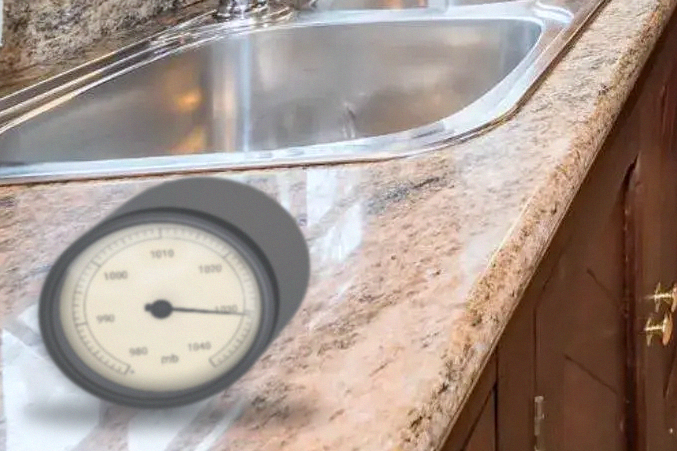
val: 1030 (mbar)
